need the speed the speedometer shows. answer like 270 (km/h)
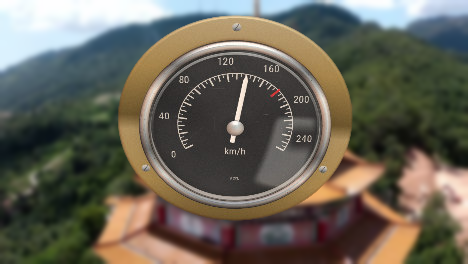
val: 140 (km/h)
